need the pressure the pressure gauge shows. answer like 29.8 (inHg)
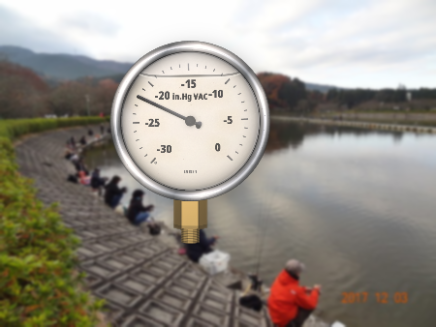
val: -22 (inHg)
